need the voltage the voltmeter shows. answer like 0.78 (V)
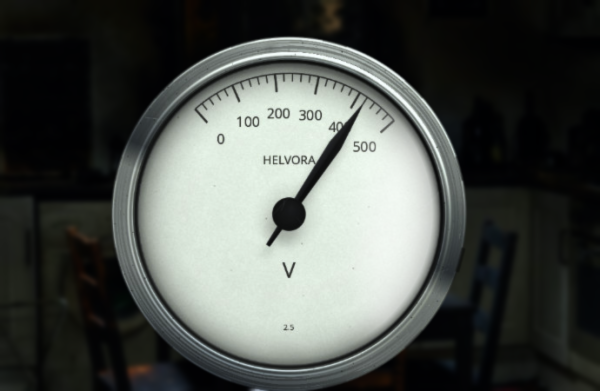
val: 420 (V)
